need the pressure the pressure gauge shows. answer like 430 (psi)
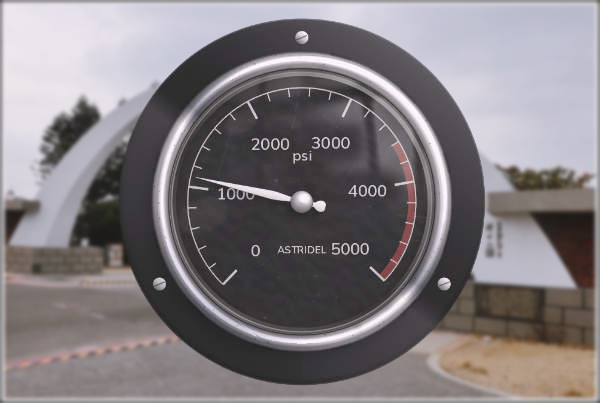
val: 1100 (psi)
